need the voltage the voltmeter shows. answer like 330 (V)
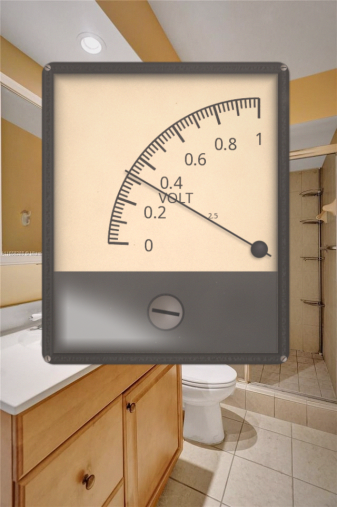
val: 0.32 (V)
